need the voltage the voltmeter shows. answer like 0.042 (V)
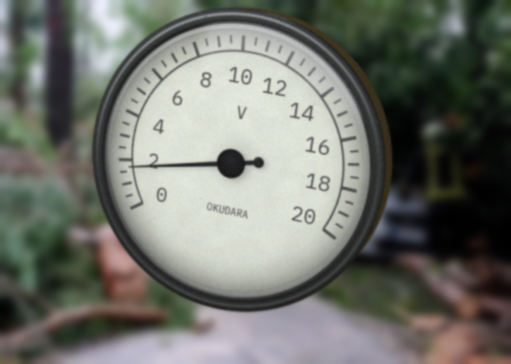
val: 1.75 (V)
